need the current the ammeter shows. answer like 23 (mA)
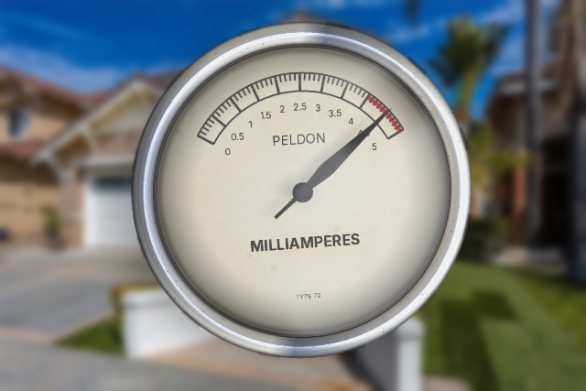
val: 4.5 (mA)
